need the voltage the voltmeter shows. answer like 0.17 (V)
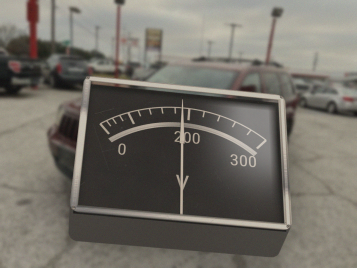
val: 190 (V)
